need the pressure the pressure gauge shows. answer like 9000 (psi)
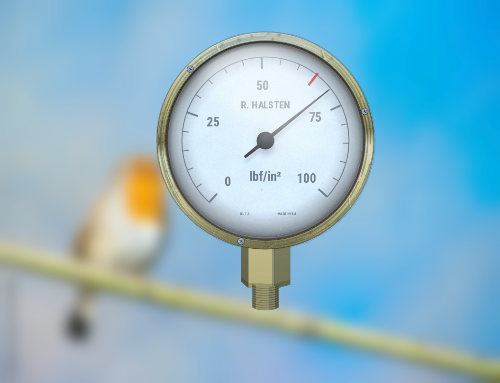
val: 70 (psi)
